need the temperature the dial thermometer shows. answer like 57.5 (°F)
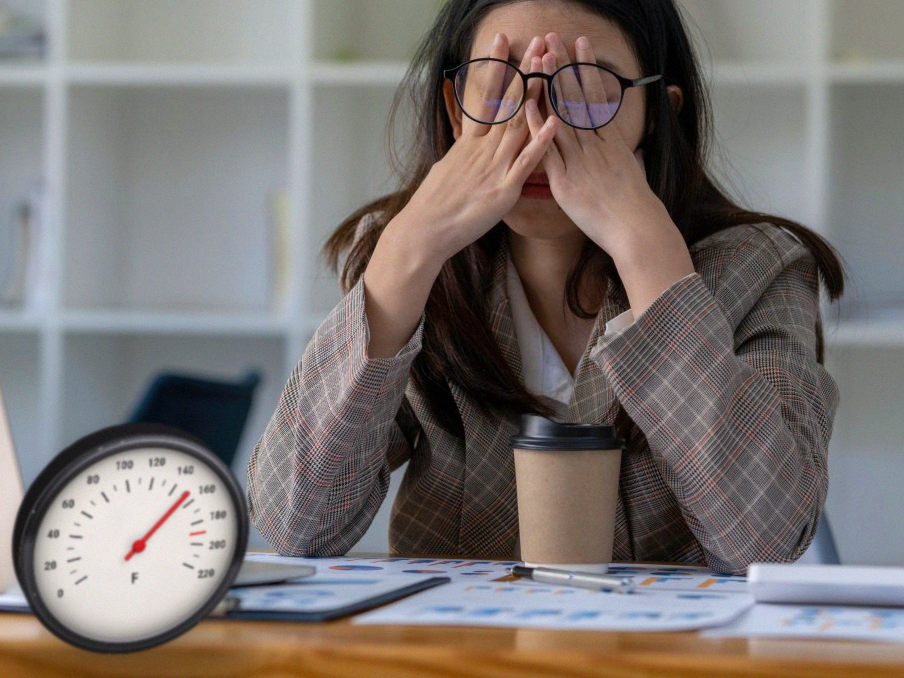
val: 150 (°F)
